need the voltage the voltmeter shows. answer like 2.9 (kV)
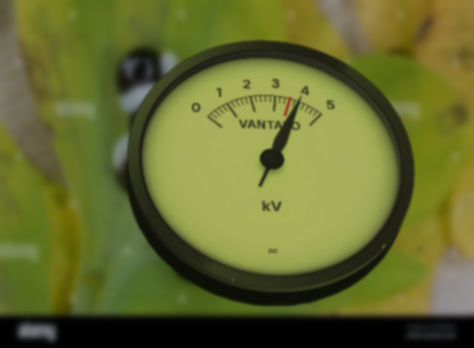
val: 4 (kV)
